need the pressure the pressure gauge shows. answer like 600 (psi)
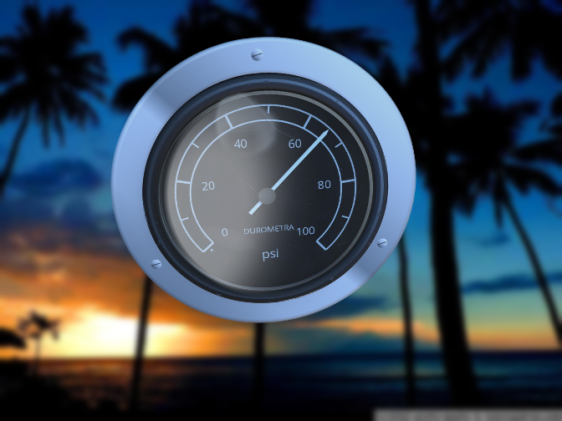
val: 65 (psi)
